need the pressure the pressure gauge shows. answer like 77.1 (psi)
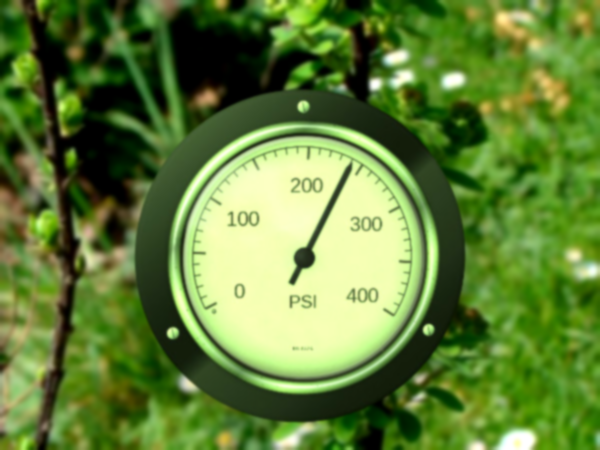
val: 240 (psi)
